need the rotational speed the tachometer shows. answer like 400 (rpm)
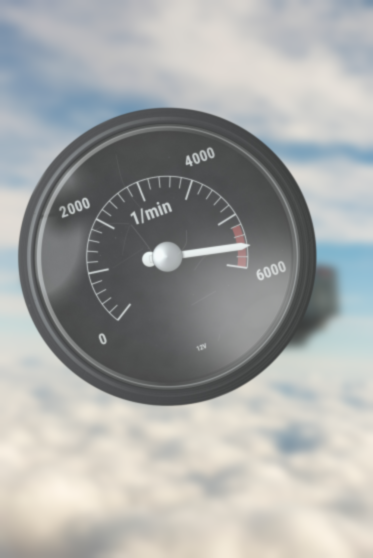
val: 5600 (rpm)
